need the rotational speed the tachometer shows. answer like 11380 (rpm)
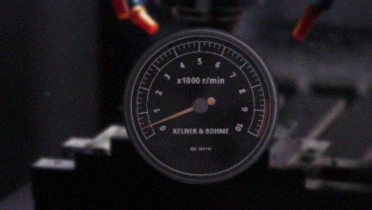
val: 400 (rpm)
